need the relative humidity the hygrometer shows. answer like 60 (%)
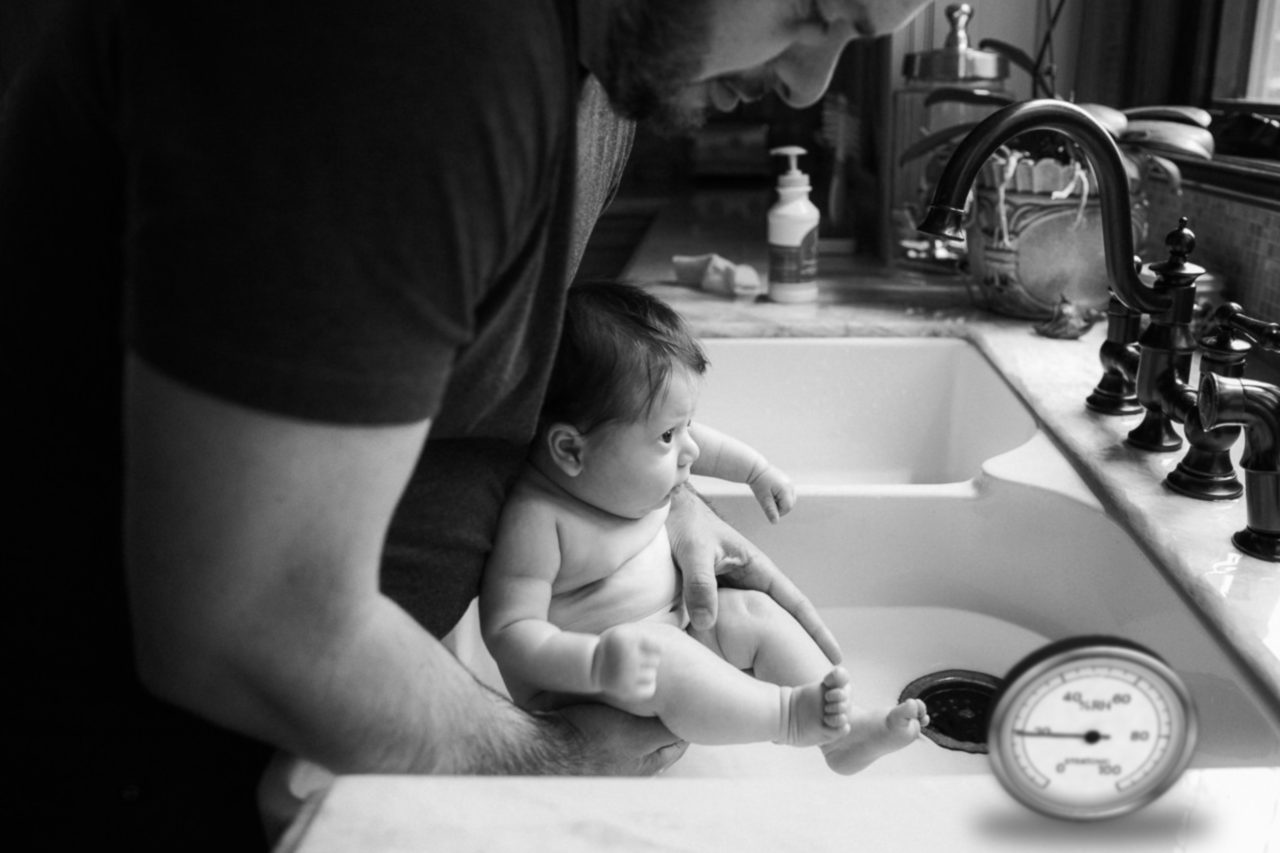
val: 20 (%)
